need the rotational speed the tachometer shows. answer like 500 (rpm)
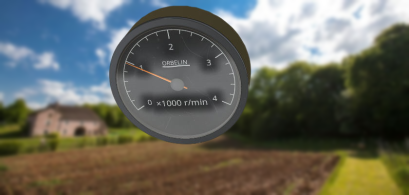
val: 1000 (rpm)
